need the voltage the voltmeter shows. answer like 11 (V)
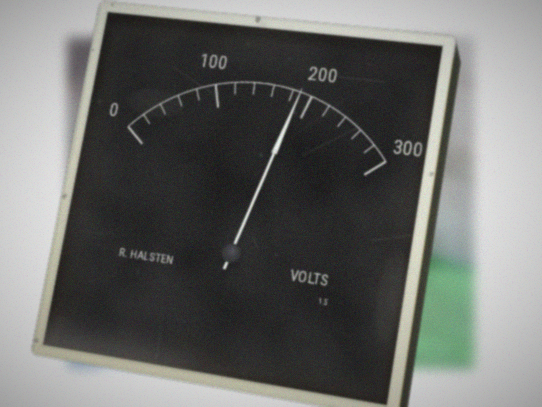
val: 190 (V)
